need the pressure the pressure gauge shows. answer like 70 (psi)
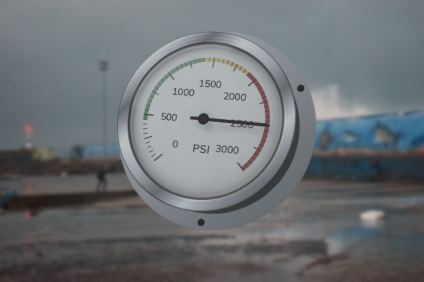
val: 2500 (psi)
